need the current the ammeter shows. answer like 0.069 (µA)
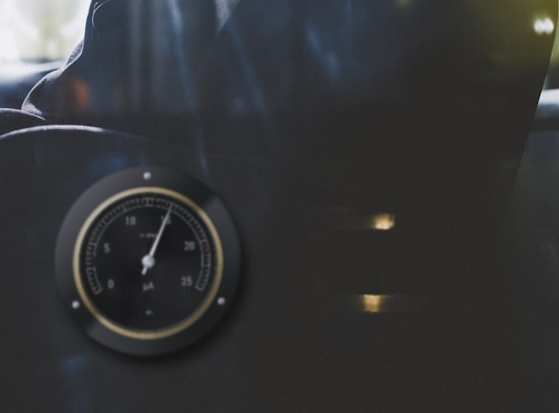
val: 15 (µA)
